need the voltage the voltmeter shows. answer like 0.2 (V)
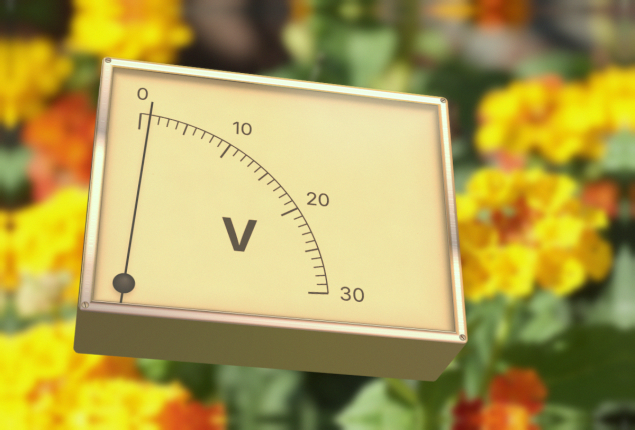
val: 1 (V)
